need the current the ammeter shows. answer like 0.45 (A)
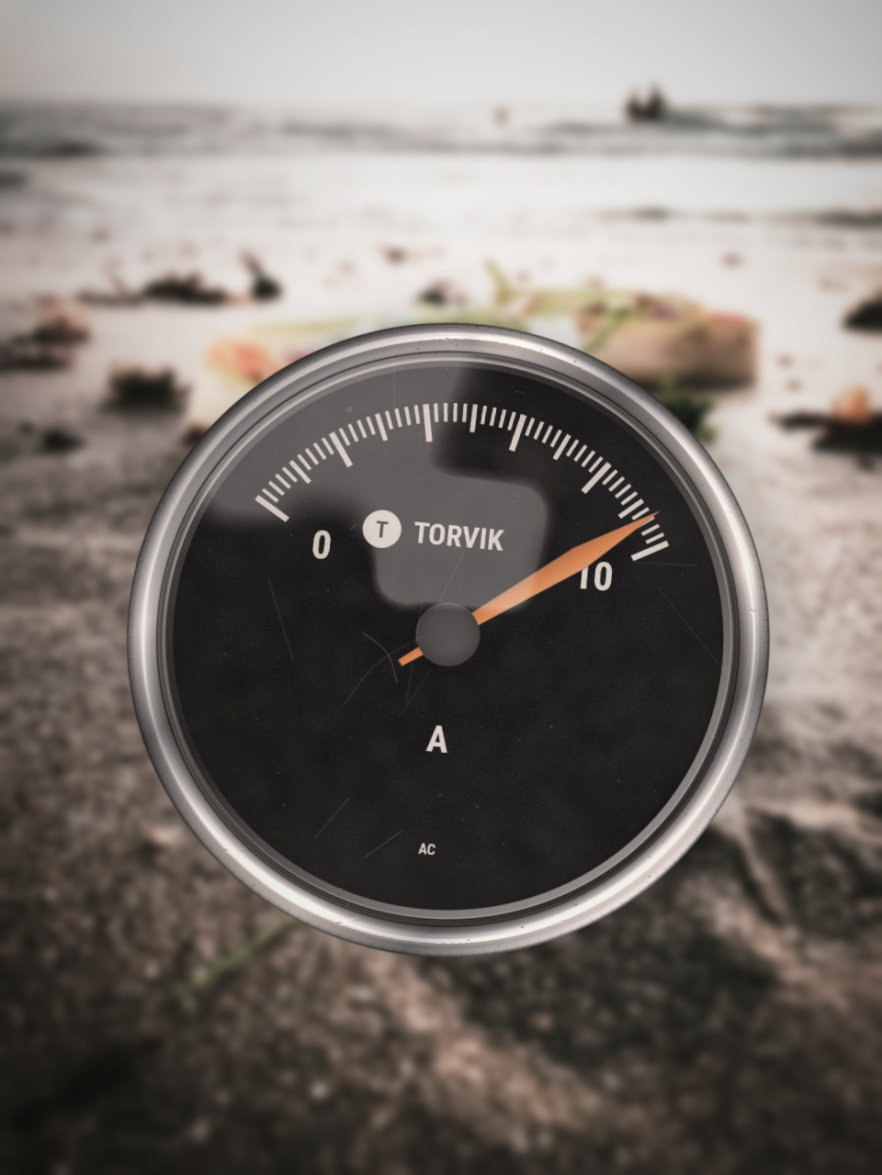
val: 9.4 (A)
